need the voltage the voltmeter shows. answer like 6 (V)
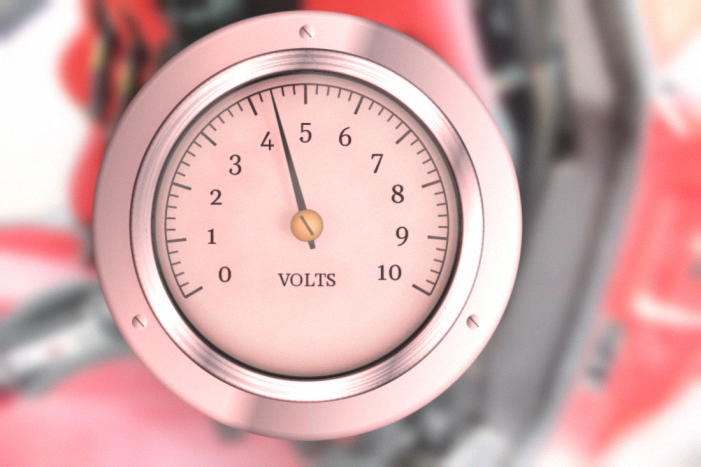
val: 4.4 (V)
